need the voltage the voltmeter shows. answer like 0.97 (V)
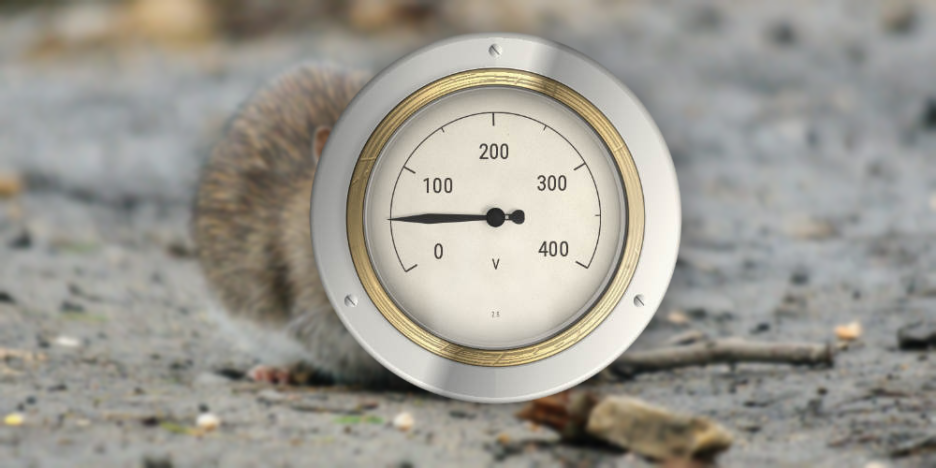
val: 50 (V)
